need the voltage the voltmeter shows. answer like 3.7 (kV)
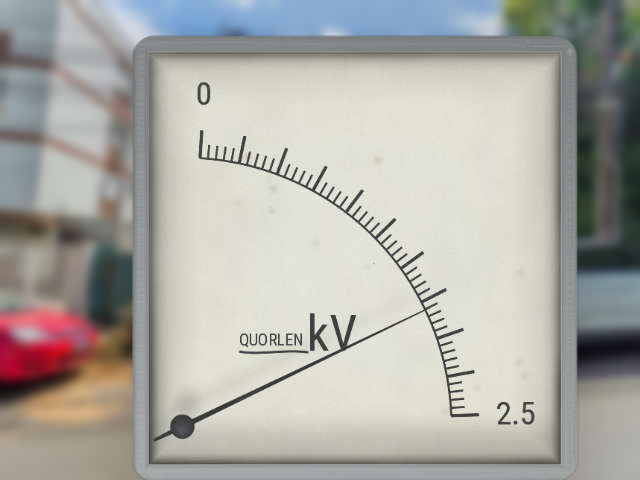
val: 1.8 (kV)
